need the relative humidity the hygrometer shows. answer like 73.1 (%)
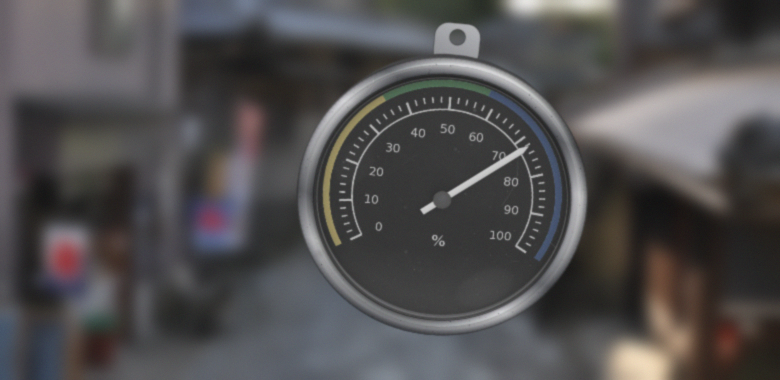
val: 72 (%)
